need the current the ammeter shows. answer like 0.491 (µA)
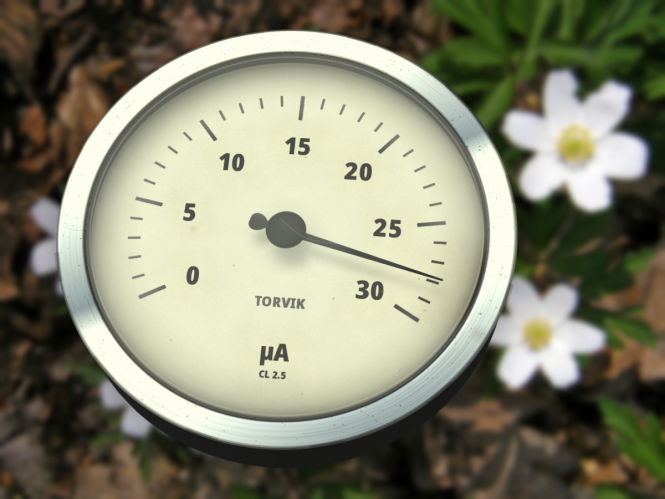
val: 28 (µA)
